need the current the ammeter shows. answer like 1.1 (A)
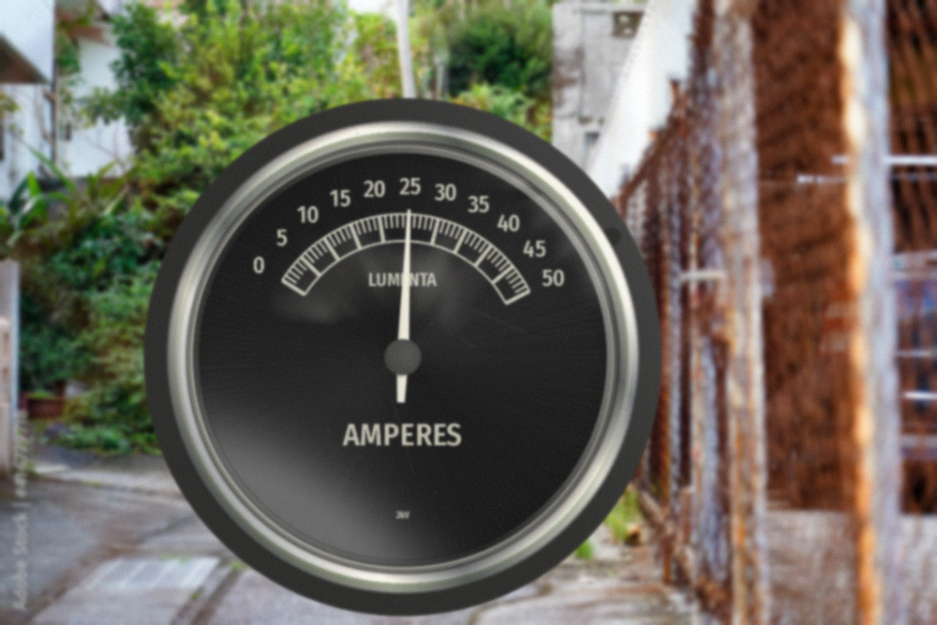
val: 25 (A)
